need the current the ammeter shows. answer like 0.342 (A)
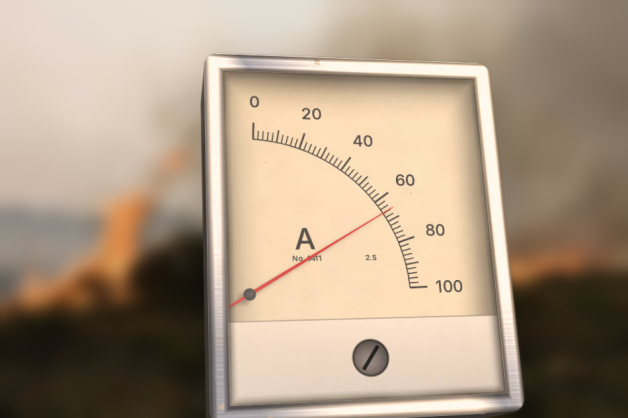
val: 66 (A)
